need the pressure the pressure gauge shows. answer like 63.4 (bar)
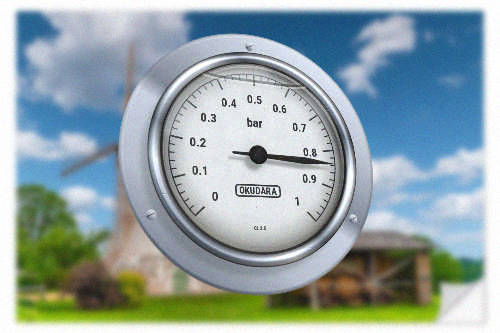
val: 0.84 (bar)
